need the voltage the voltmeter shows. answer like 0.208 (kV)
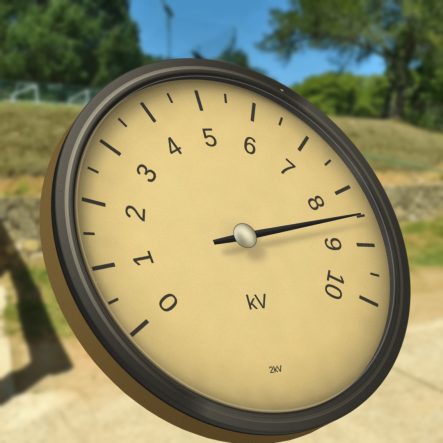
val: 8.5 (kV)
